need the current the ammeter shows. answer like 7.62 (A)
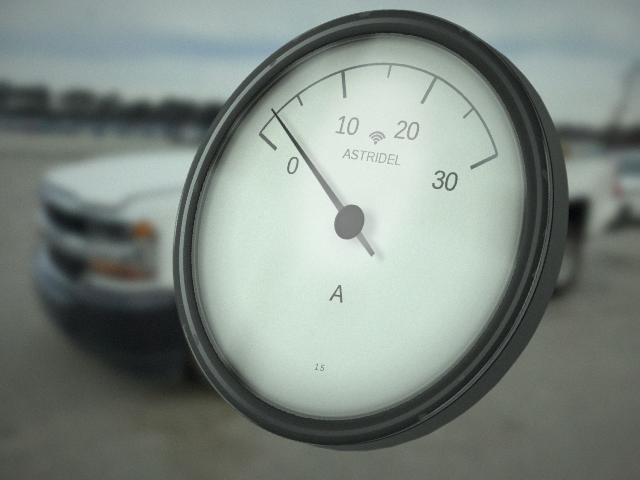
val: 2.5 (A)
